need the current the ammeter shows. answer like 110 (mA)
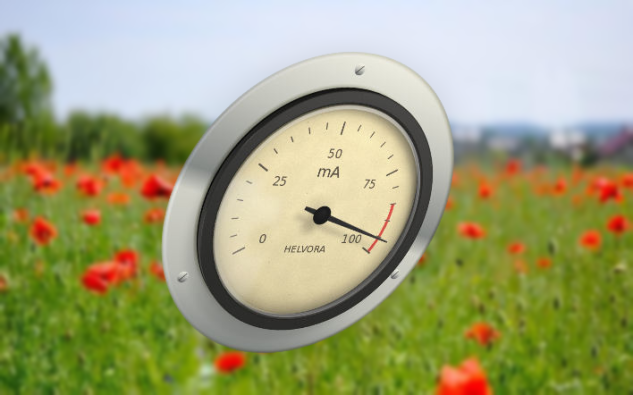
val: 95 (mA)
